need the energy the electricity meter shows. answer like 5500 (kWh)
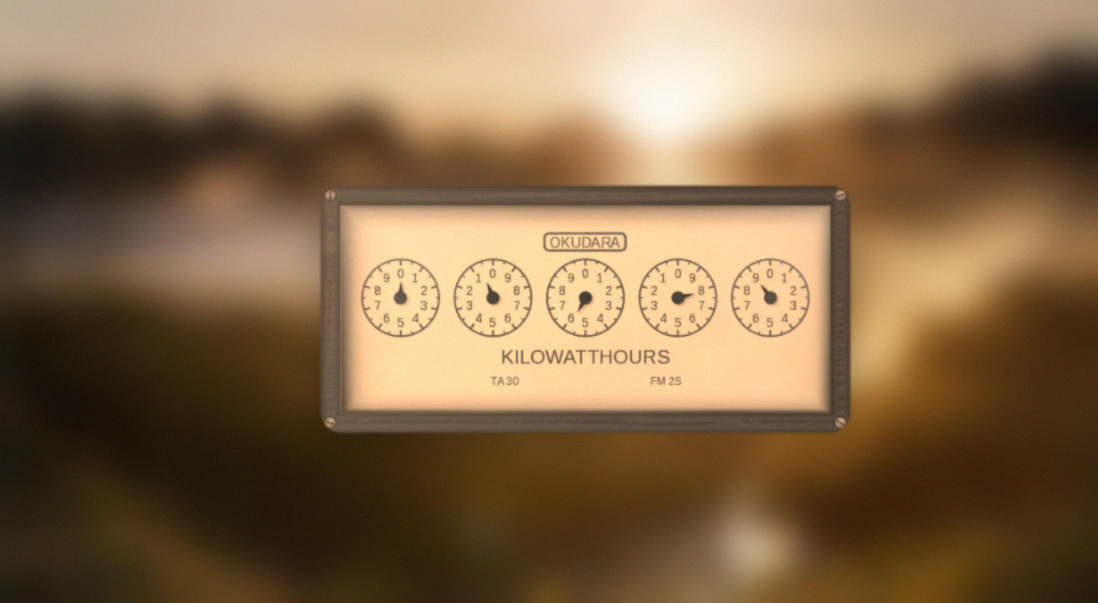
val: 579 (kWh)
